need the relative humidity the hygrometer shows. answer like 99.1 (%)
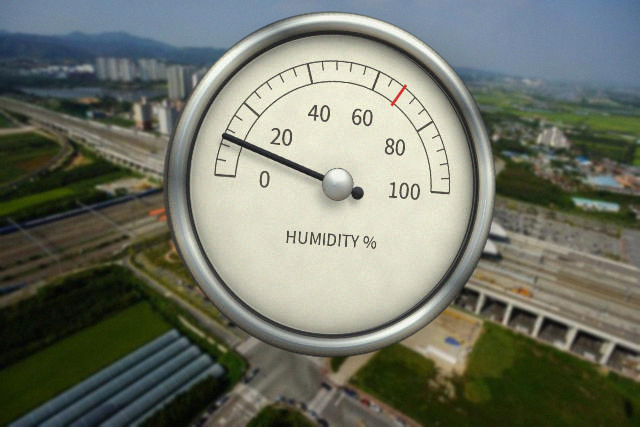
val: 10 (%)
